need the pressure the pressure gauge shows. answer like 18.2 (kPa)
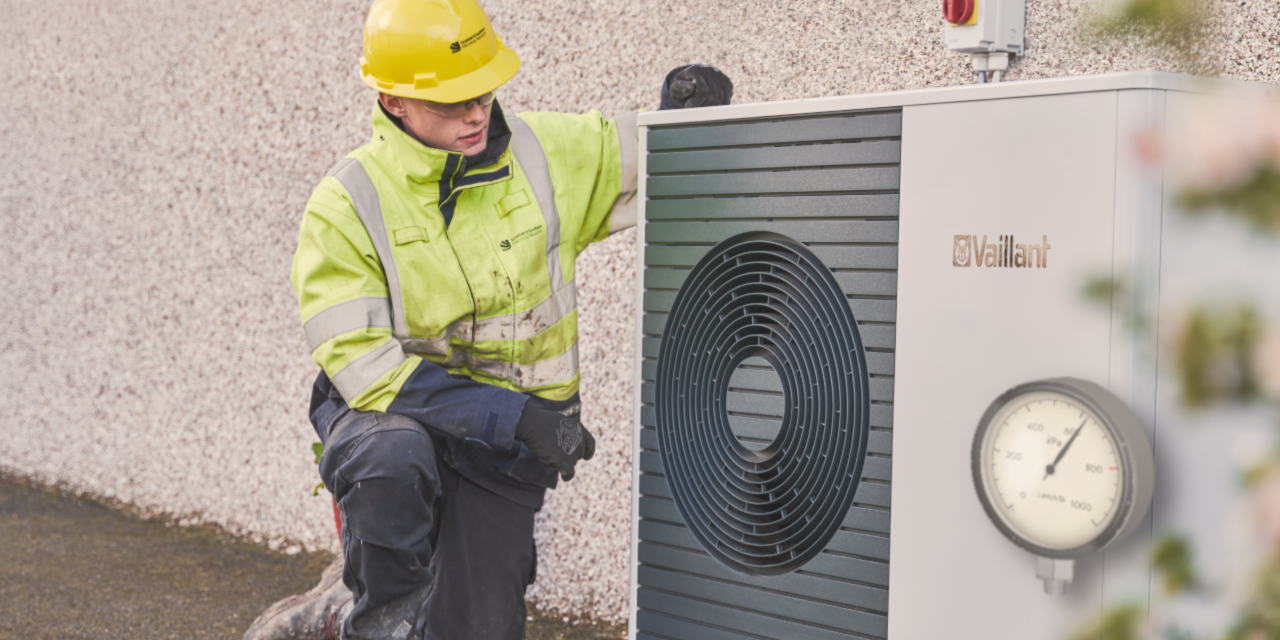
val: 625 (kPa)
